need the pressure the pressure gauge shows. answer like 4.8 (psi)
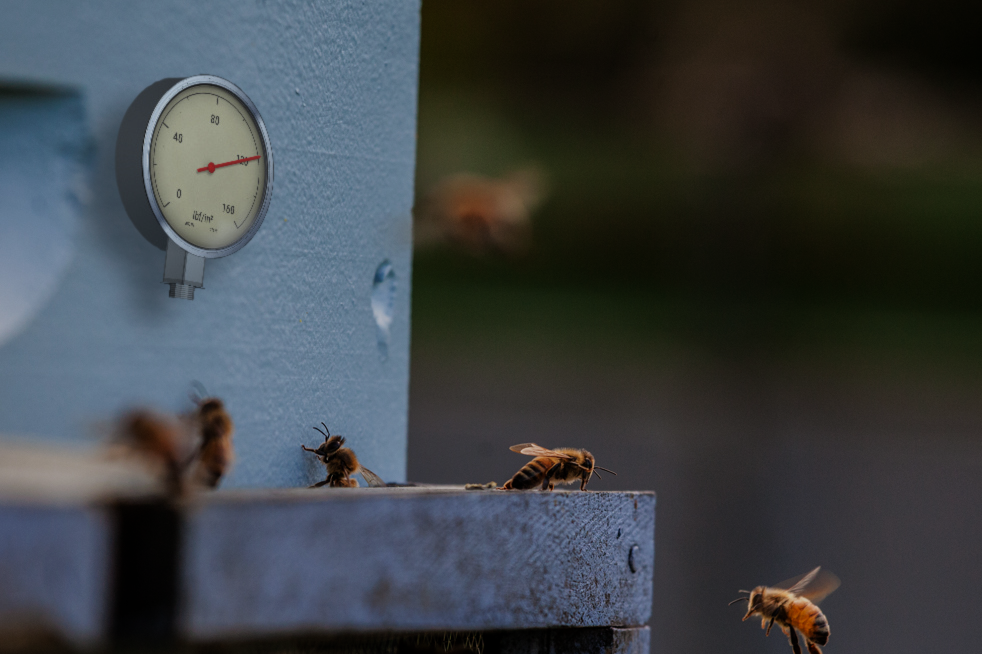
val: 120 (psi)
